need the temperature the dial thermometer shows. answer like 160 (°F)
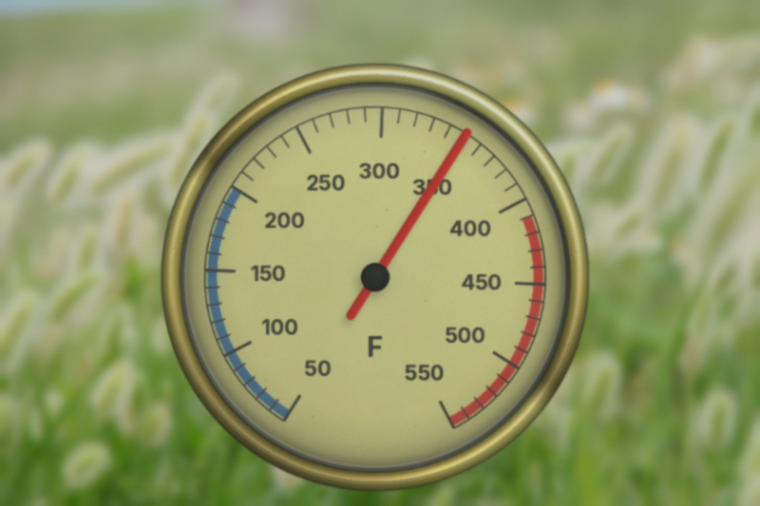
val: 350 (°F)
